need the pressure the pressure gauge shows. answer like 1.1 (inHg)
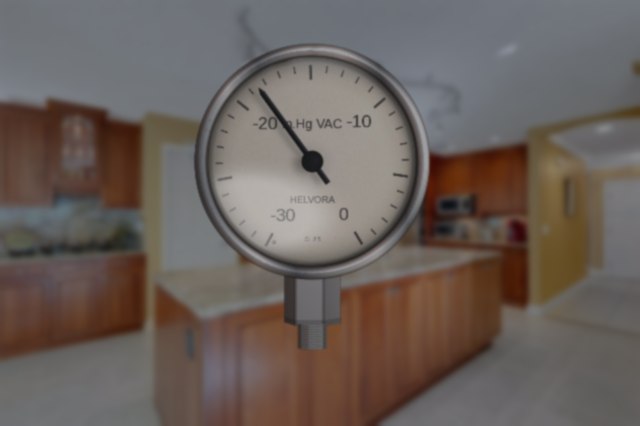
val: -18.5 (inHg)
